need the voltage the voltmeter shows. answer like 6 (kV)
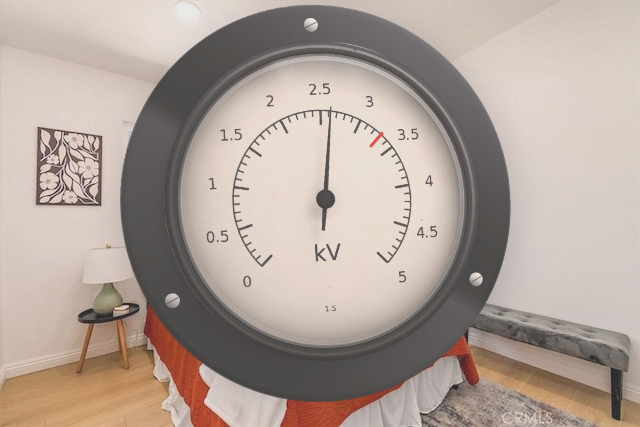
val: 2.6 (kV)
